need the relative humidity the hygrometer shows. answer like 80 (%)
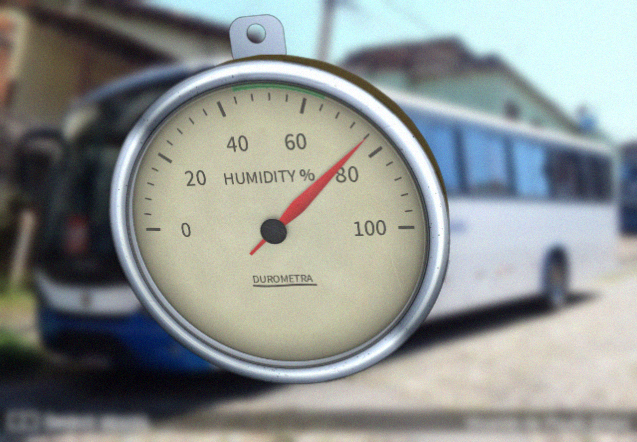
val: 76 (%)
